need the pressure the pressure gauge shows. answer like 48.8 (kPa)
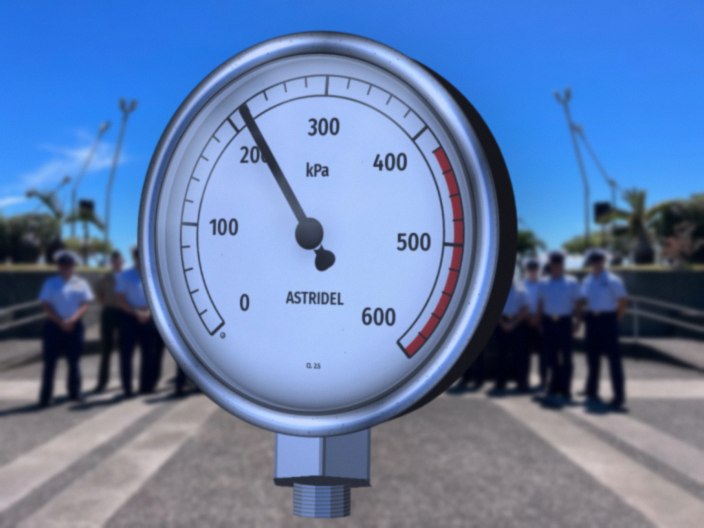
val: 220 (kPa)
